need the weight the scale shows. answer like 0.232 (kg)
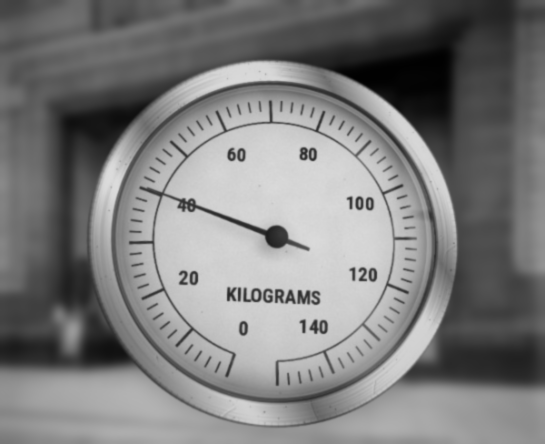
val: 40 (kg)
